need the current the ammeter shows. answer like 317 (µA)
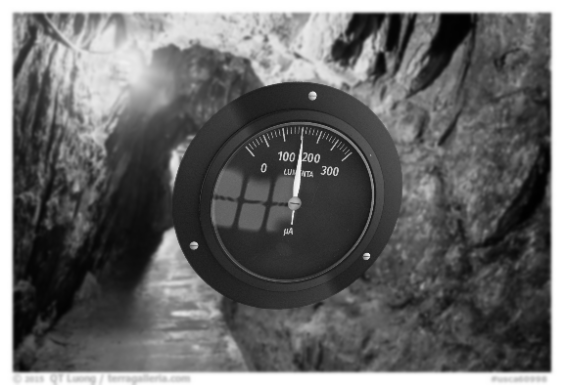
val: 150 (µA)
